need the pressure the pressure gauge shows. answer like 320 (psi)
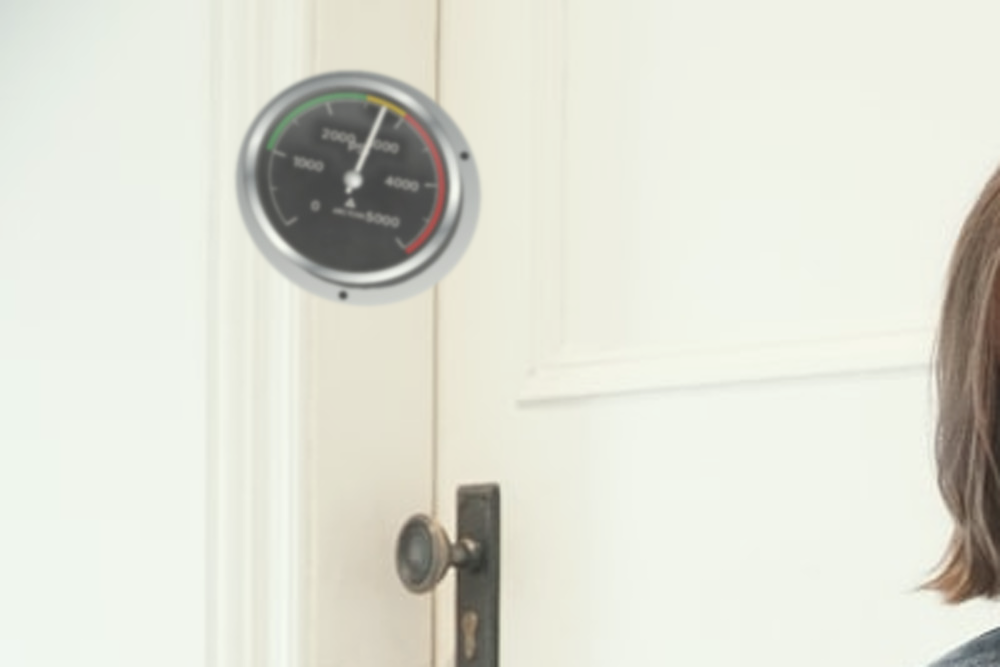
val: 2750 (psi)
